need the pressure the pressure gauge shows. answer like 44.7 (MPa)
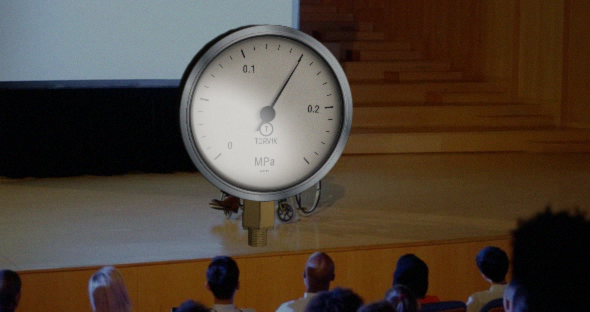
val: 0.15 (MPa)
